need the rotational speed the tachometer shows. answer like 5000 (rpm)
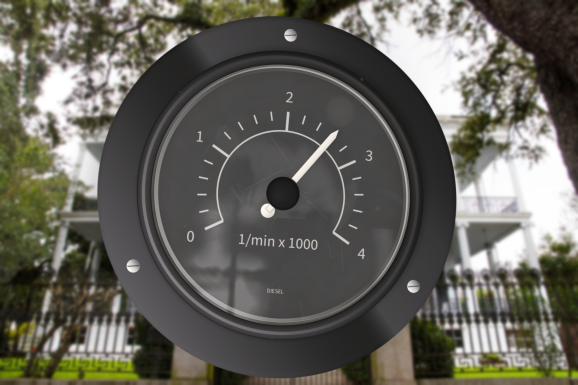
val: 2600 (rpm)
